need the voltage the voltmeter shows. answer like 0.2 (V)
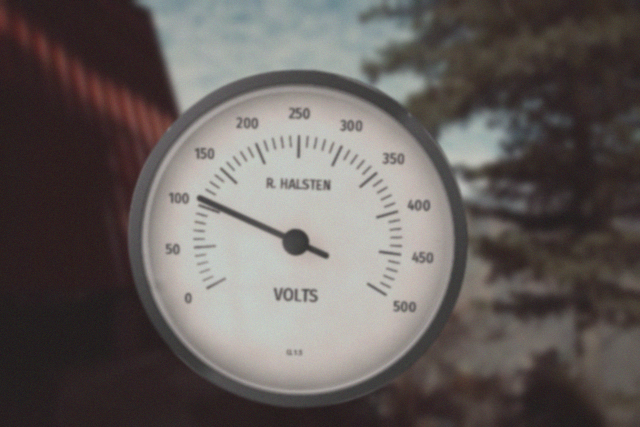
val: 110 (V)
